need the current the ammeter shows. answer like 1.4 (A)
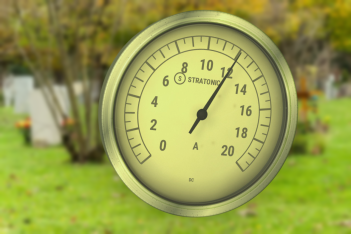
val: 12 (A)
